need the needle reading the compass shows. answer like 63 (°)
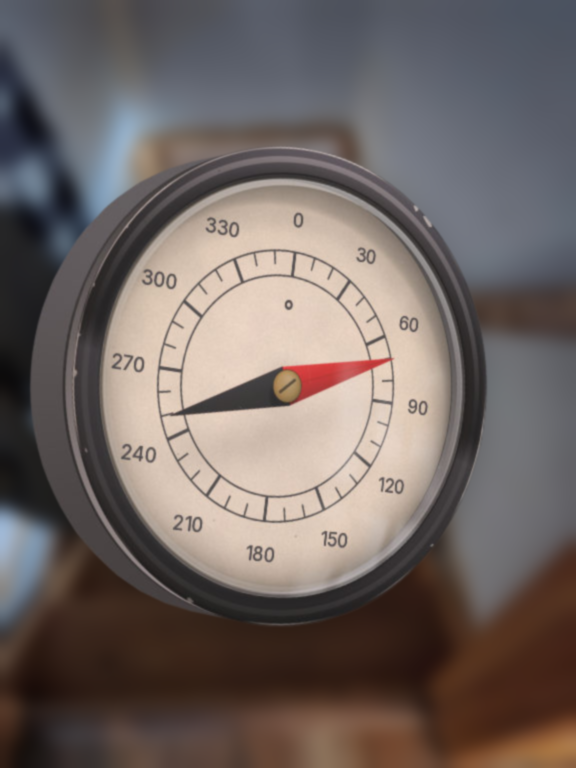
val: 70 (°)
